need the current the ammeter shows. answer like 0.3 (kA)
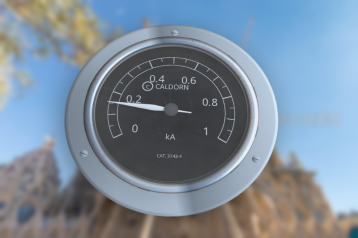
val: 0.15 (kA)
